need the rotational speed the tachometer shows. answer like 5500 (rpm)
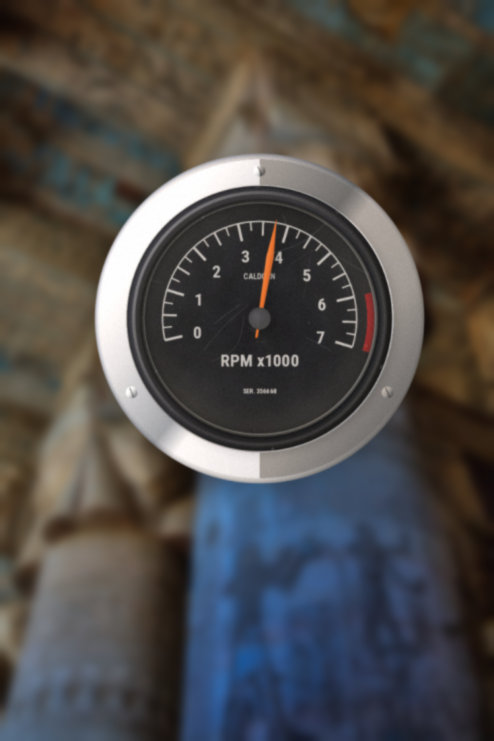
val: 3750 (rpm)
